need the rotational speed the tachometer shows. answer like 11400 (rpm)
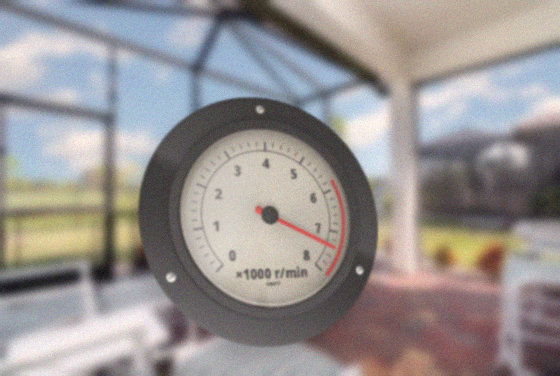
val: 7400 (rpm)
